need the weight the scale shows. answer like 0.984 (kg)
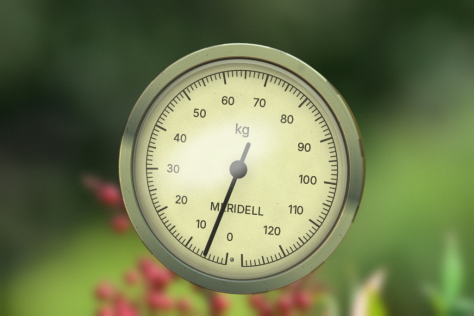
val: 5 (kg)
